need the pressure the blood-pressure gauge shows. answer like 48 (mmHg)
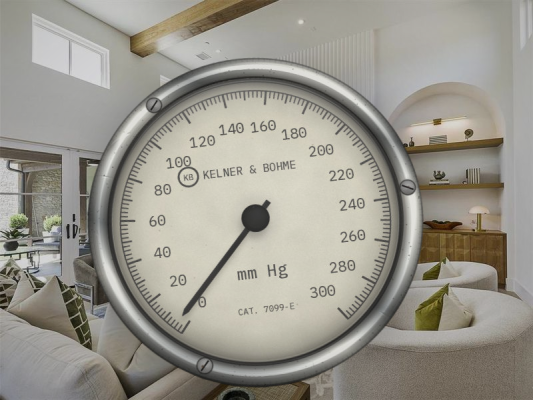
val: 4 (mmHg)
